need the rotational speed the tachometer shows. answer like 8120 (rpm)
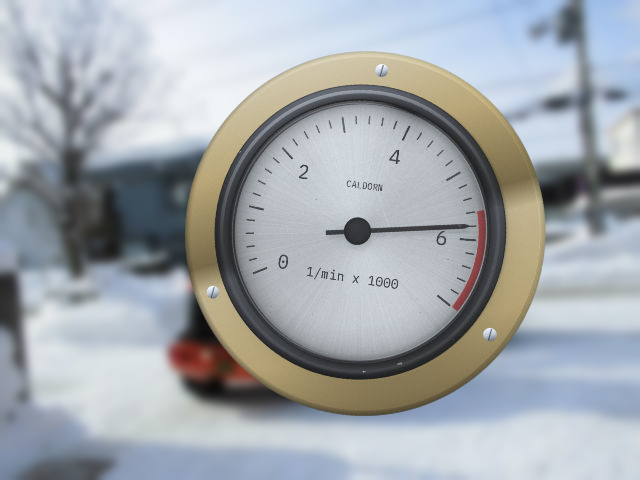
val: 5800 (rpm)
